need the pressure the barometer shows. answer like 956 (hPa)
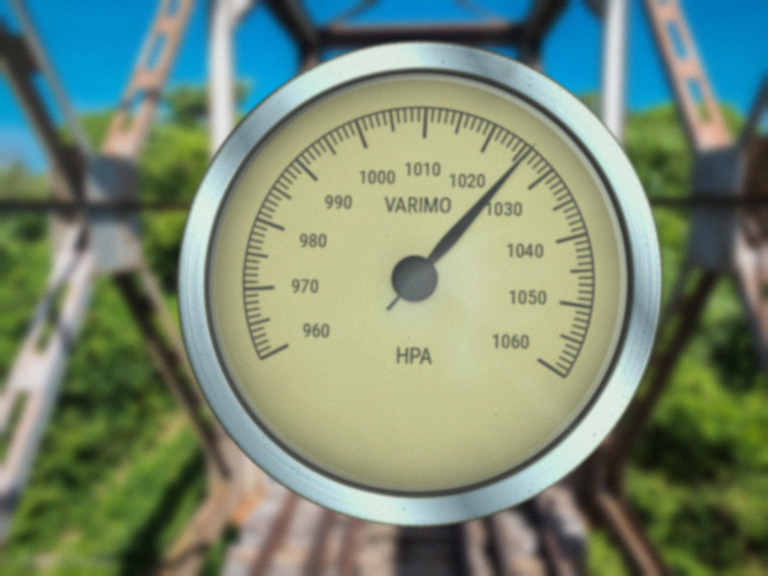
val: 1026 (hPa)
